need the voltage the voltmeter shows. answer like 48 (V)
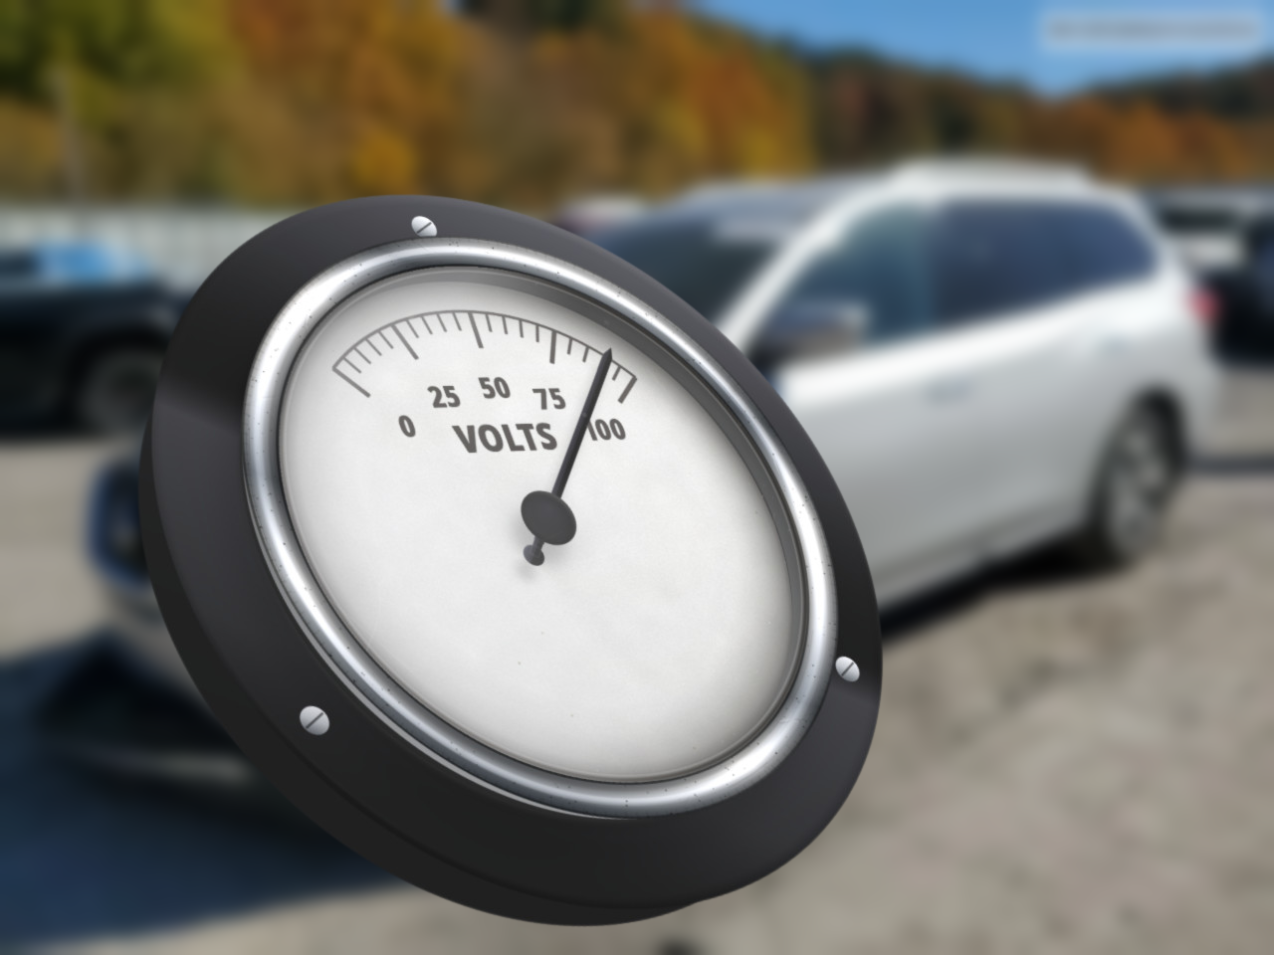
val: 90 (V)
